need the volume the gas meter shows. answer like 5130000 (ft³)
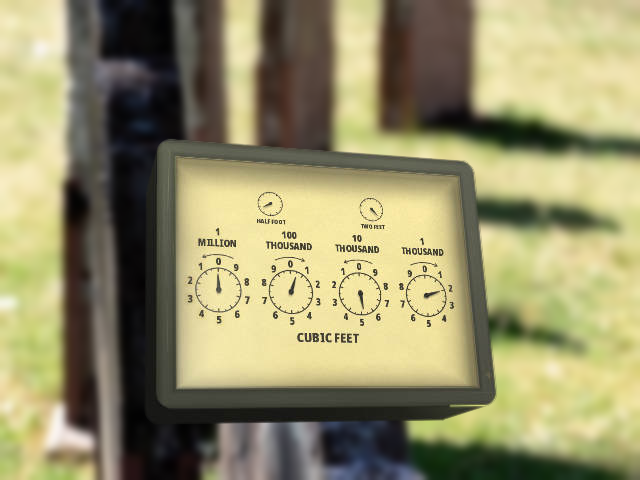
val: 5200 (ft³)
